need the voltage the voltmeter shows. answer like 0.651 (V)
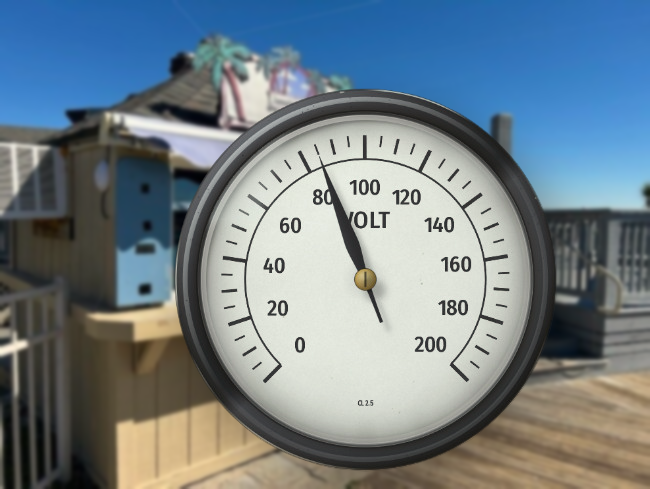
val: 85 (V)
